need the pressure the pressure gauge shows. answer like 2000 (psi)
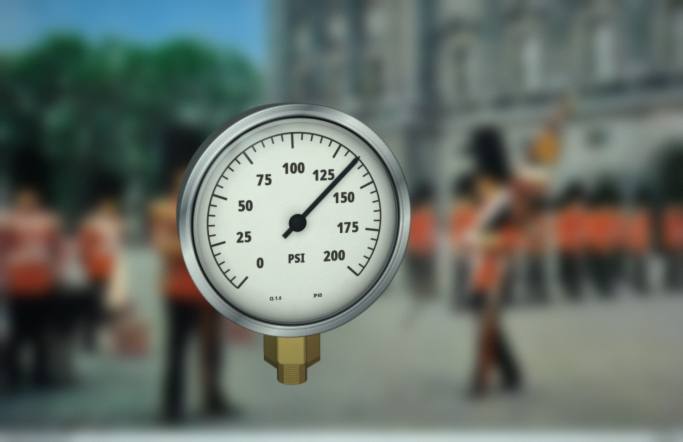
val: 135 (psi)
